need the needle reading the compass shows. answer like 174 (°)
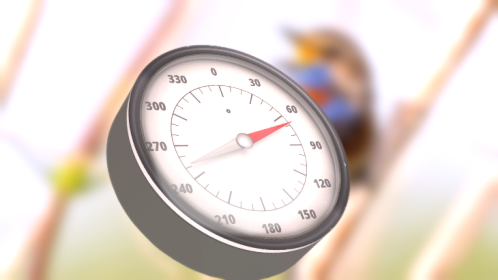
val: 70 (°)
